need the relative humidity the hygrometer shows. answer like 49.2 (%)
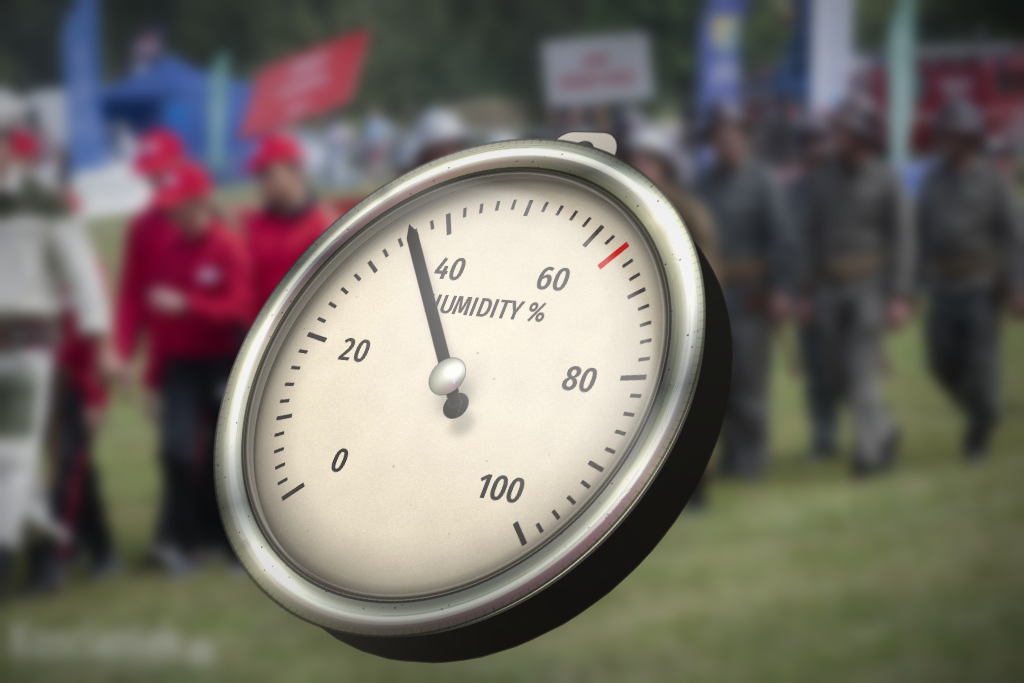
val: 36 (%)
